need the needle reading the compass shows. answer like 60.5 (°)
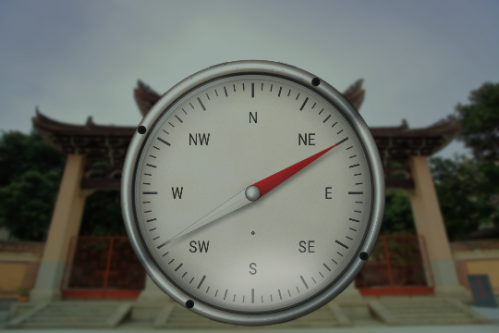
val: 60 (°)
